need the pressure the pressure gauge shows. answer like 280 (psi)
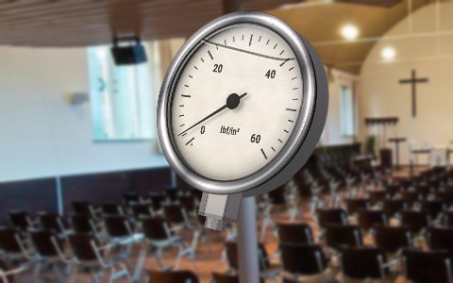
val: 2 (psi)
